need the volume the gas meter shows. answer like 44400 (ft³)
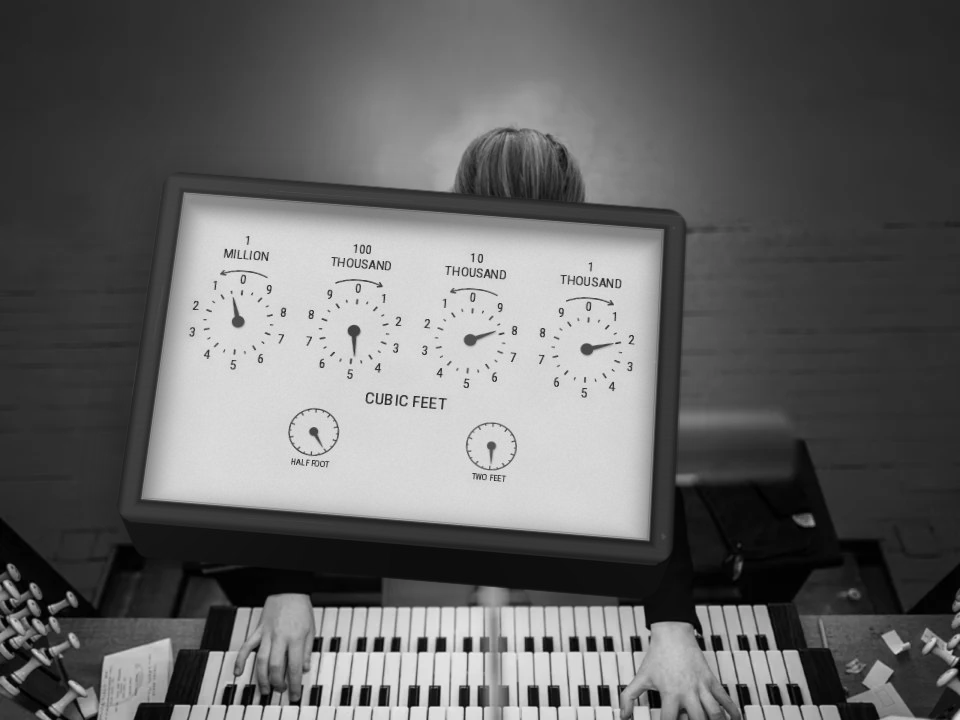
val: 48200 (ft³)
